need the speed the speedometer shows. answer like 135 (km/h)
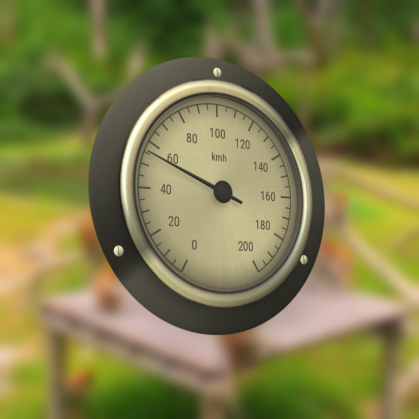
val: 55 (km/h)
